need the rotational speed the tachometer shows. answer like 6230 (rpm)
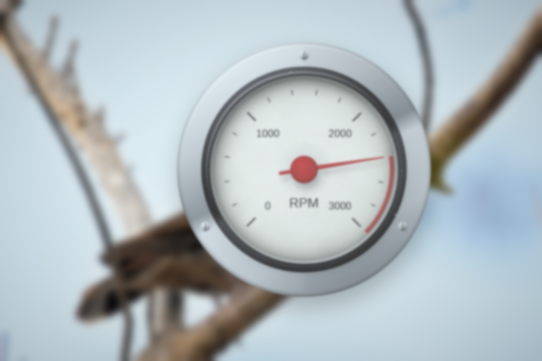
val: 2400 (rpm)
